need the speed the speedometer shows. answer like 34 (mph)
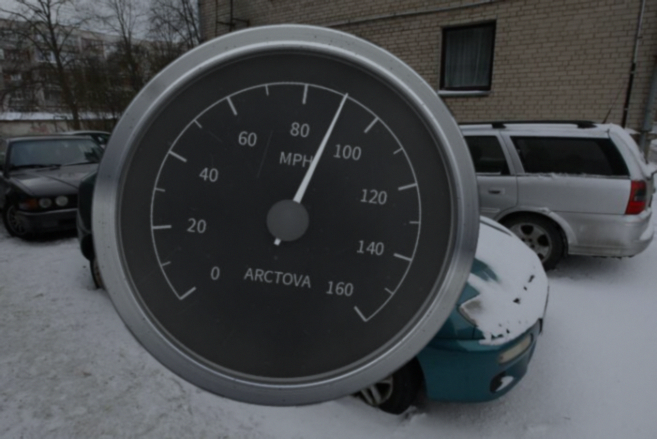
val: 90 (mph)
